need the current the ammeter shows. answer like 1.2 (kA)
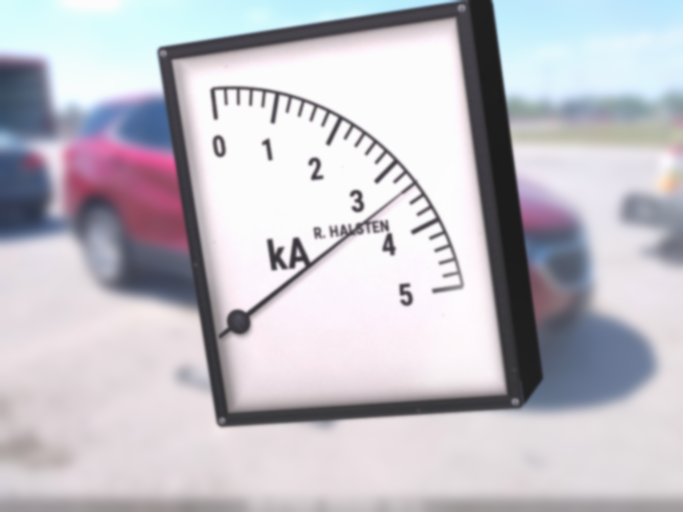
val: 3.4 (kA)
